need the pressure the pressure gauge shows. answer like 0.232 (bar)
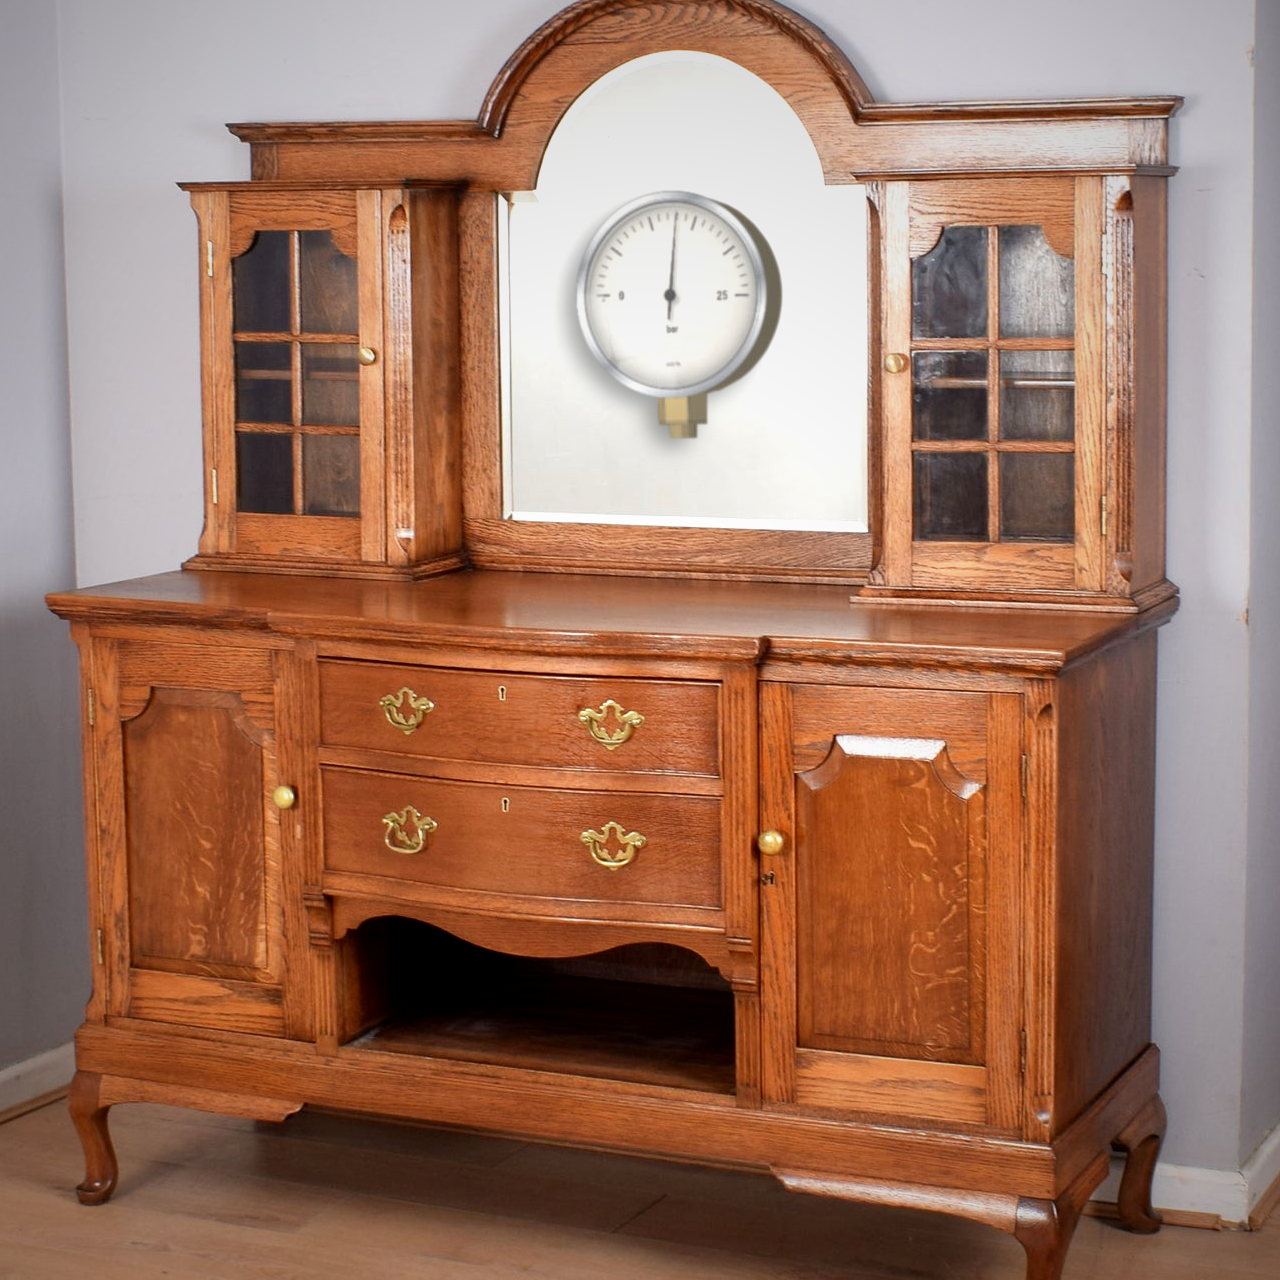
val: 13 (bar)
